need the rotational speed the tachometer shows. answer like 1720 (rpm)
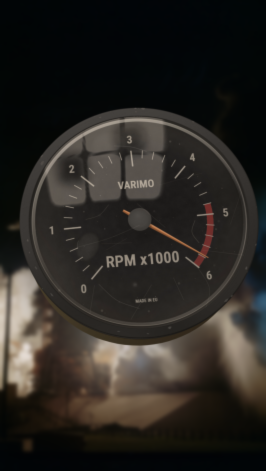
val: 5800 (rpm)
